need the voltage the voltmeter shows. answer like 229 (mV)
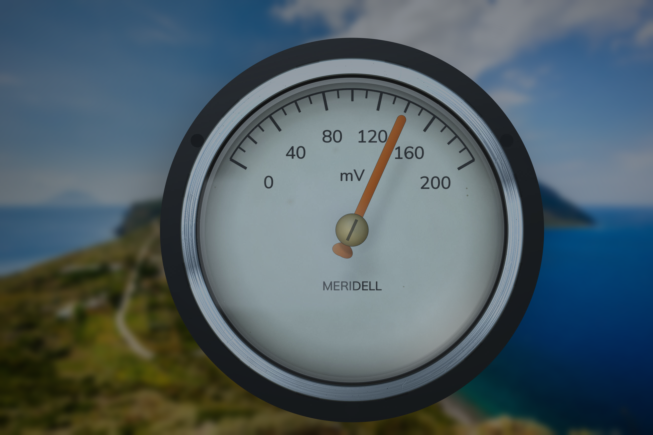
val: 140 (mV)
